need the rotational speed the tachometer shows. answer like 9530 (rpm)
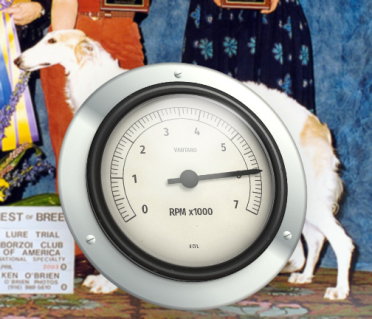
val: 6000 (rpm)
